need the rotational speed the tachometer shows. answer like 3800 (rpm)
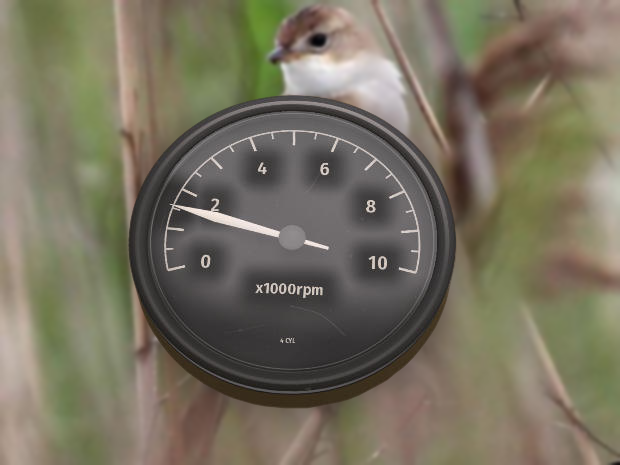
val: 1500 (rpm)
